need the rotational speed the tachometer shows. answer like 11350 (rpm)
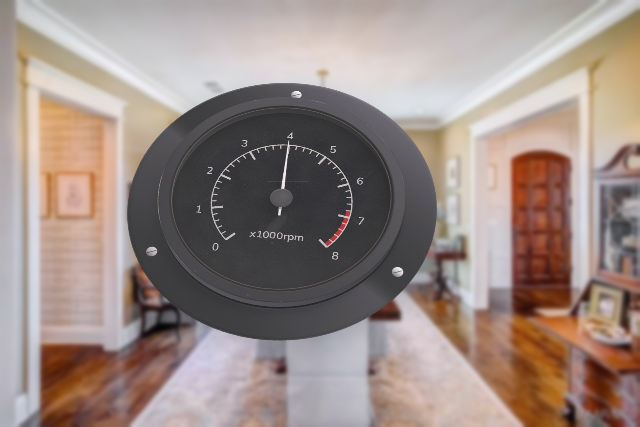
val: 4000 (rpm)
